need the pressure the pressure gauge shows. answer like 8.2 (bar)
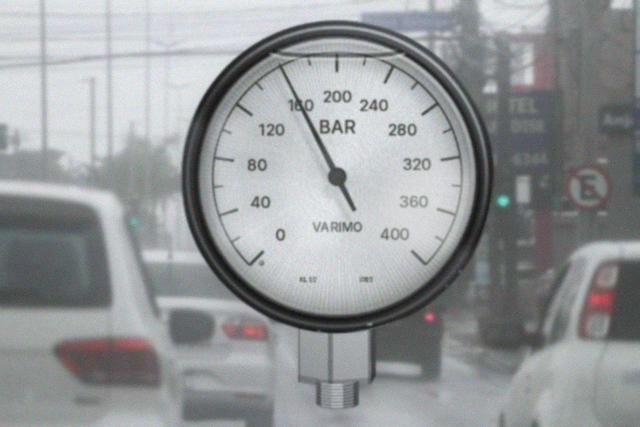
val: 160 (bar)
